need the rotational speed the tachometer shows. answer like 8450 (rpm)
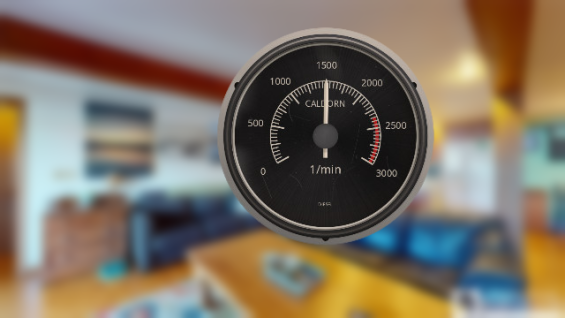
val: 1500 (rpm)
